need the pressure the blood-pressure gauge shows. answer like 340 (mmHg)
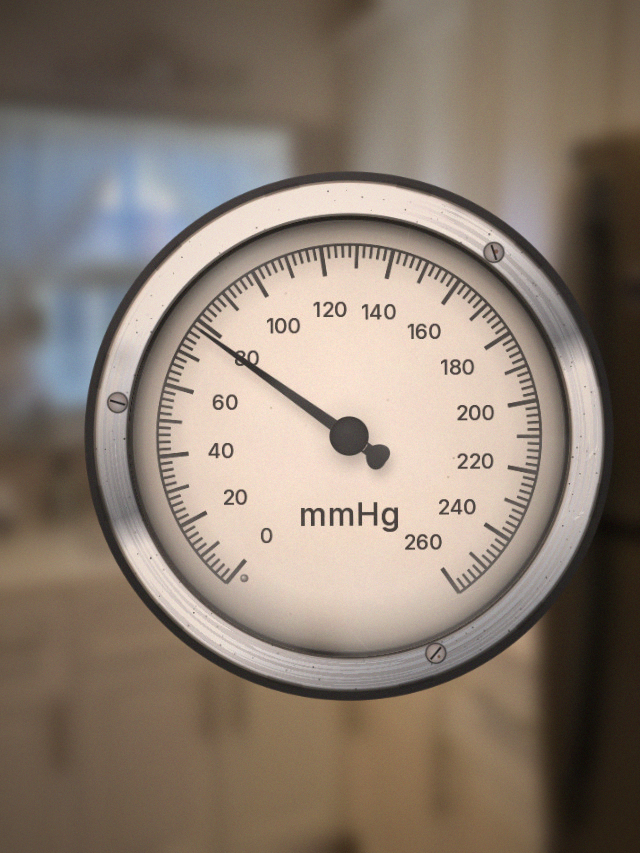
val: 78 (mmHg)
